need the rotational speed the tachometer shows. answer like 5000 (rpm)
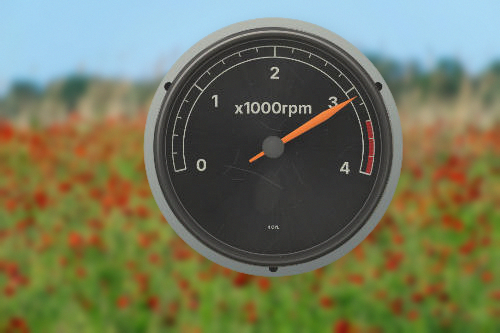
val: 3100 (rpm)
